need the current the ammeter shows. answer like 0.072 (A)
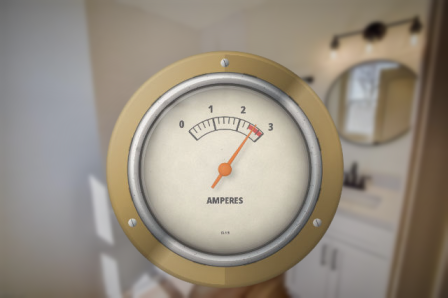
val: 2.6 (A)
